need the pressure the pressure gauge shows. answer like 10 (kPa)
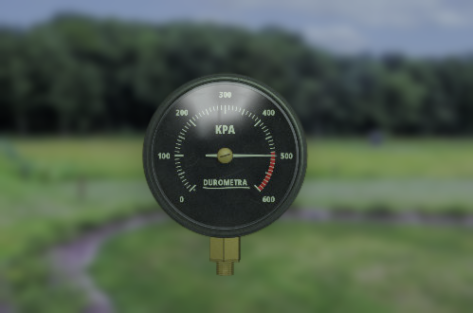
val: 500 (kPa)
